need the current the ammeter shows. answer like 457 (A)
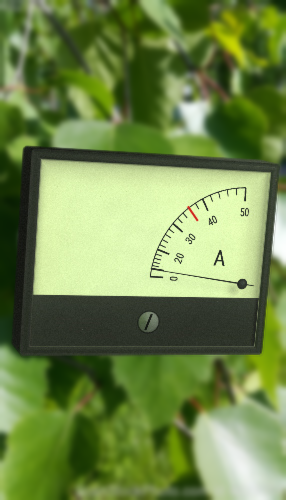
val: 10 (A)
